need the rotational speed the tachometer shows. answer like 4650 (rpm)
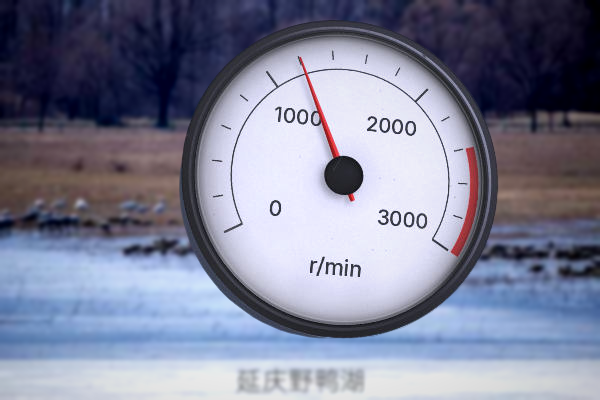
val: 1200 (rpm)
